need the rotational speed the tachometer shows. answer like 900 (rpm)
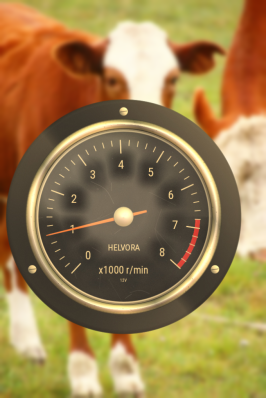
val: 1000 (rpm)
